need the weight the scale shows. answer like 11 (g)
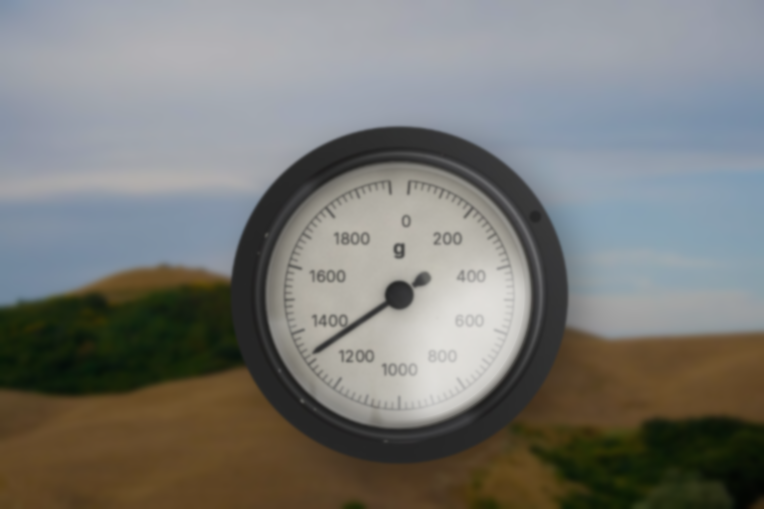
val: 1320 (g)
